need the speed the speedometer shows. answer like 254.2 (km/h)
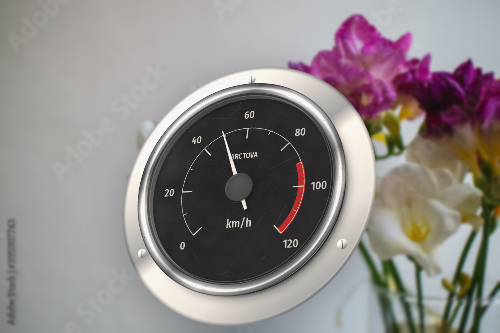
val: 50 (km/h)
